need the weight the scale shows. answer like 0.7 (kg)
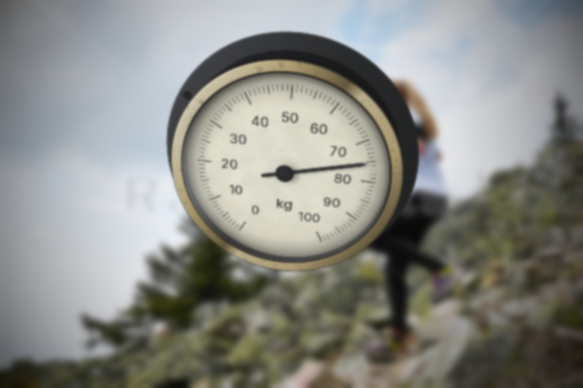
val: 75 (kg)
